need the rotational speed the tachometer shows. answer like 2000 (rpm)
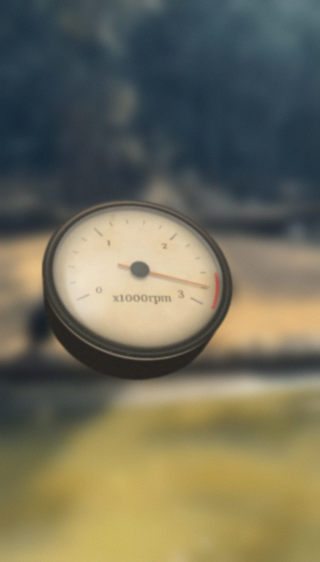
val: 2800 (rpm)
